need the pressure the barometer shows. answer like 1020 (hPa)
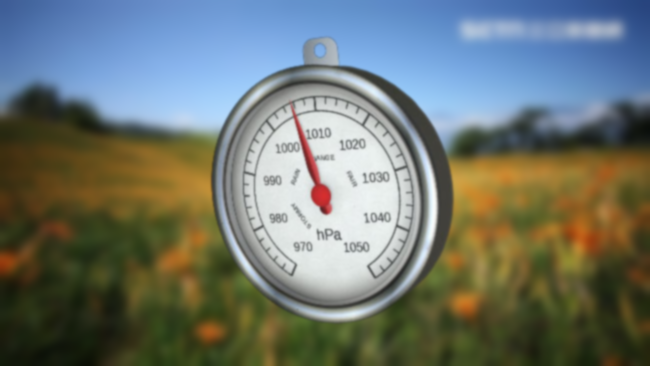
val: 1006 (hPa)
